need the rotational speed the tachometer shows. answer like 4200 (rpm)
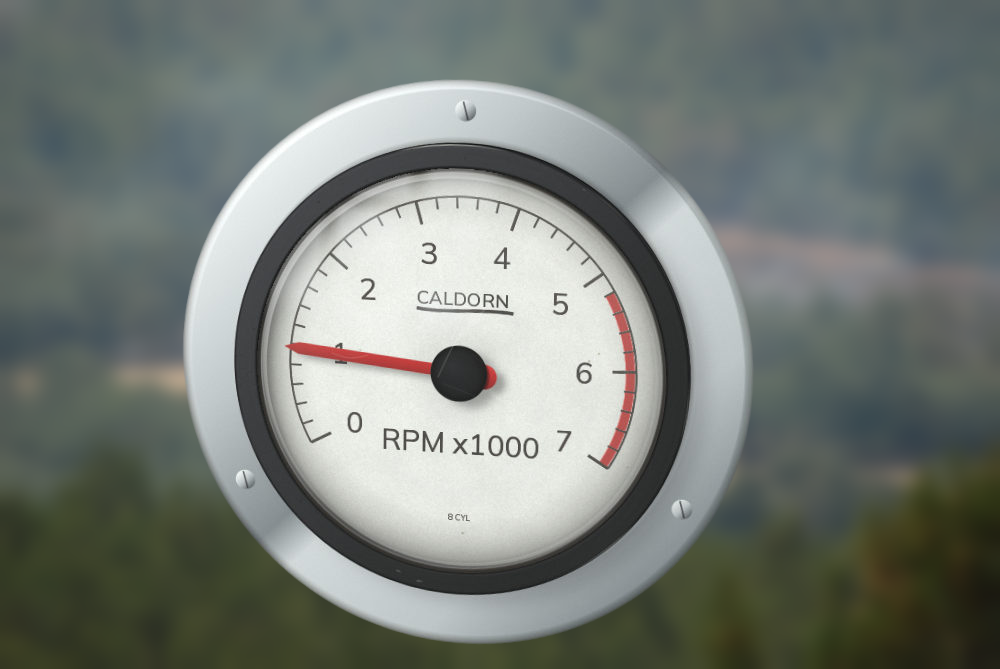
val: 1000 (rpm)
